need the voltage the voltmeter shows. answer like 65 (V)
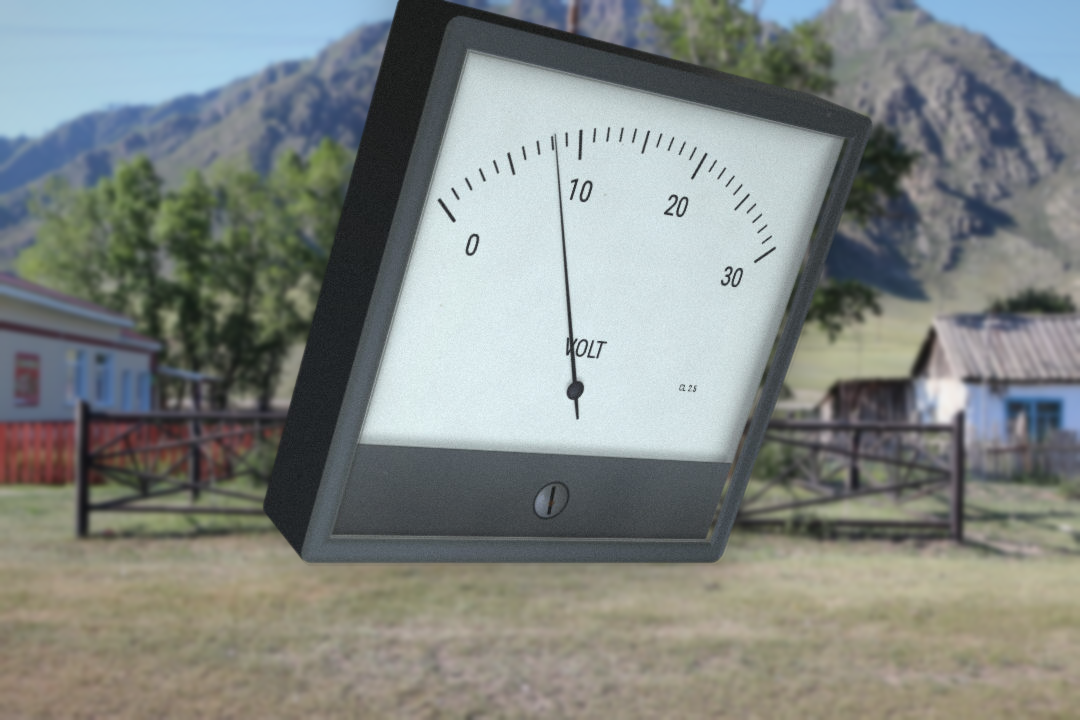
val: 8 (V)
